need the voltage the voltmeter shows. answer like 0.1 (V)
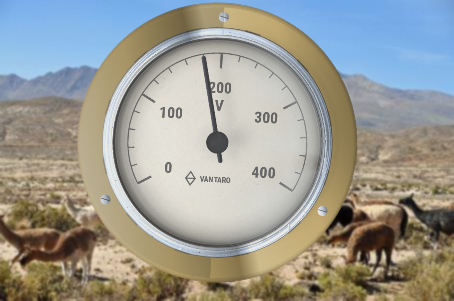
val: 180 (V)
